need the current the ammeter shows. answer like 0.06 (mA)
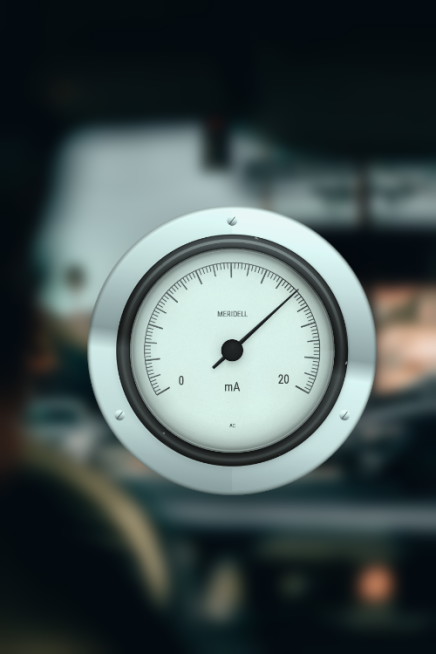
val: 14 (mA)
